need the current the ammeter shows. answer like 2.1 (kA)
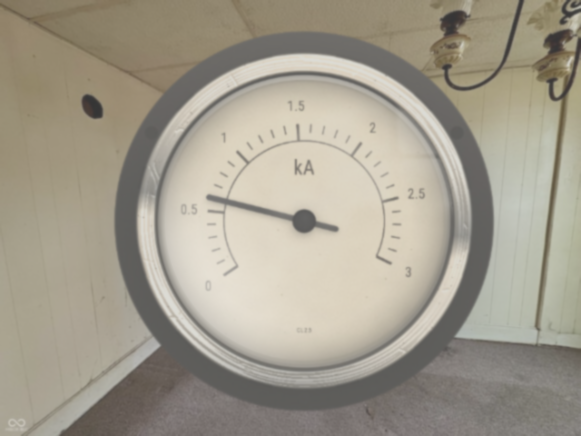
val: 0.6 (kA)
